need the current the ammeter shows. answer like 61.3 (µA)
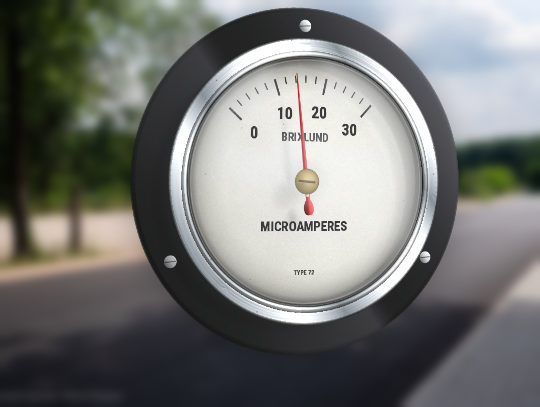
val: 14 (µA)
